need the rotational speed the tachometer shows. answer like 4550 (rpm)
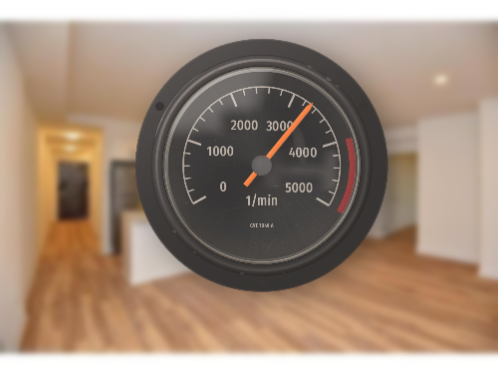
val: 3300 (rpm)
